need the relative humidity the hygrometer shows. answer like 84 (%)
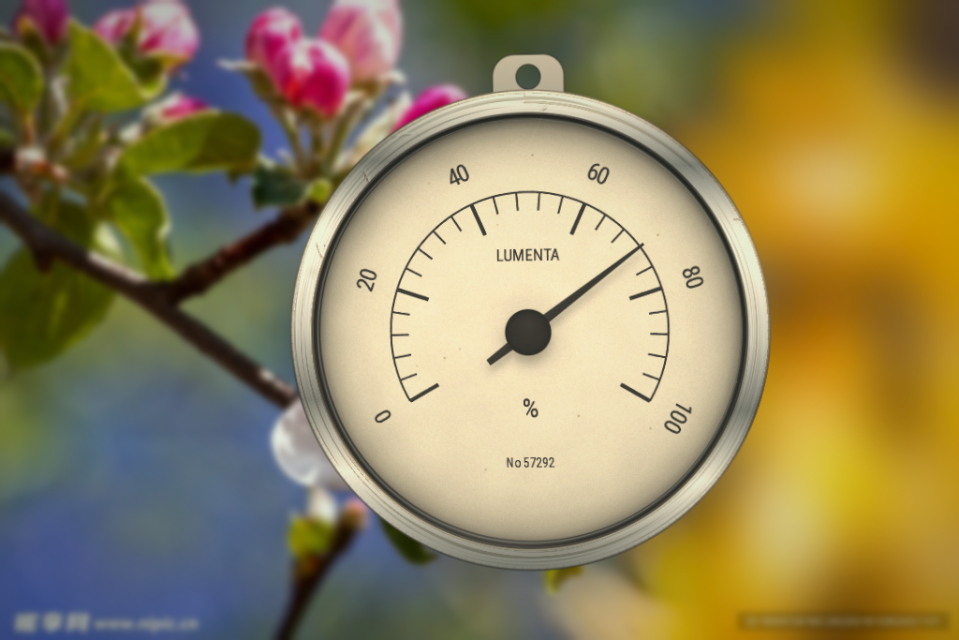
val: 72 (%)
